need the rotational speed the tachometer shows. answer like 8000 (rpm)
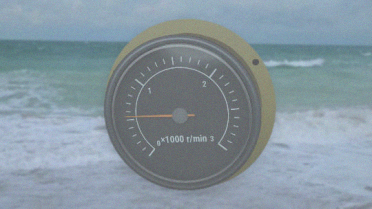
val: 550 (rpm)
